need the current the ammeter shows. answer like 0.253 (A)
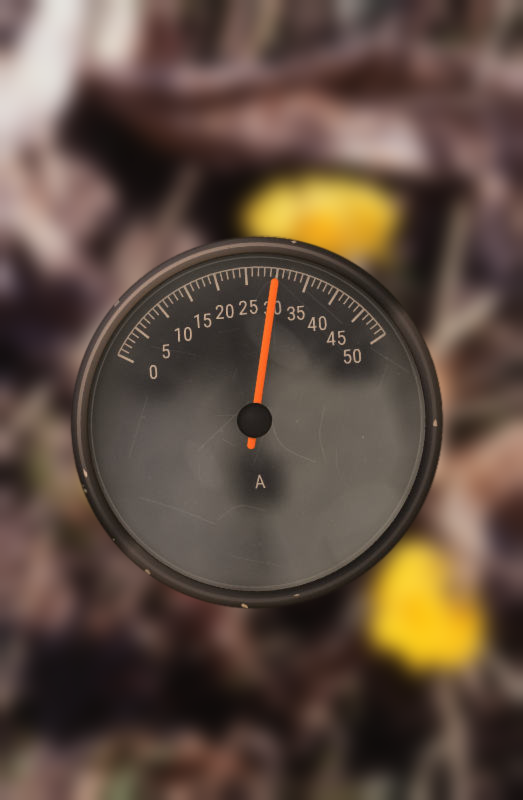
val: 30 (A)
